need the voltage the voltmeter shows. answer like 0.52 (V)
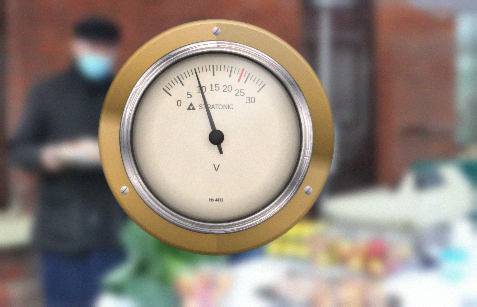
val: 10 (V)
